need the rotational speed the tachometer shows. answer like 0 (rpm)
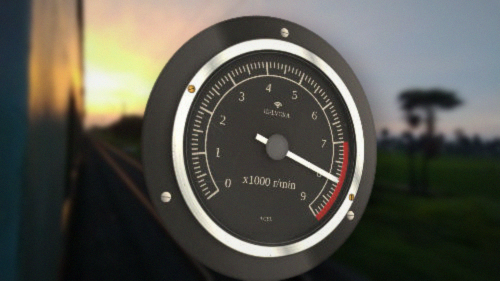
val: 8000 (rpm)
